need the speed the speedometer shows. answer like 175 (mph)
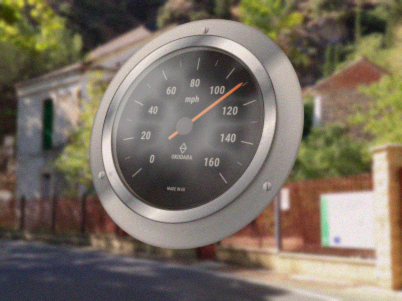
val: 110 (mph)
